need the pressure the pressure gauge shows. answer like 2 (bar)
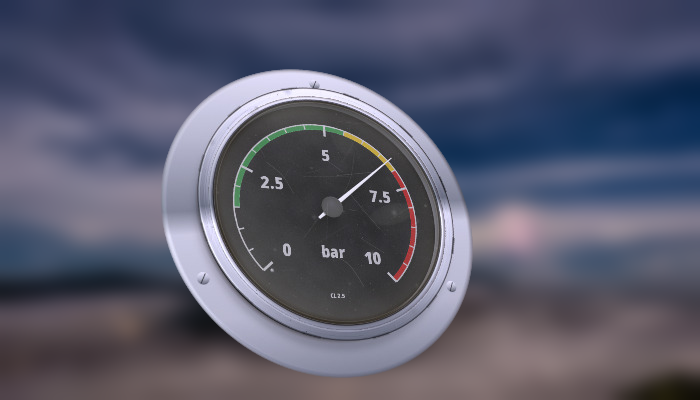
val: 6.75 (bar)
